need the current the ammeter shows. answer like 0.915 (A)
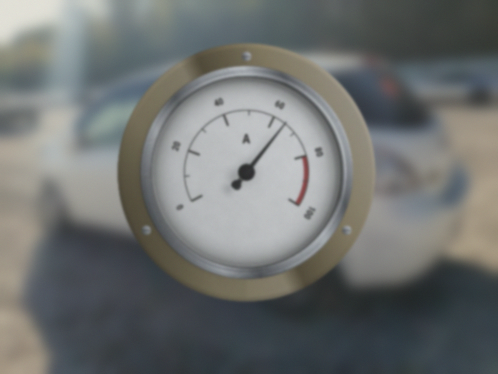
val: 65 (A)
